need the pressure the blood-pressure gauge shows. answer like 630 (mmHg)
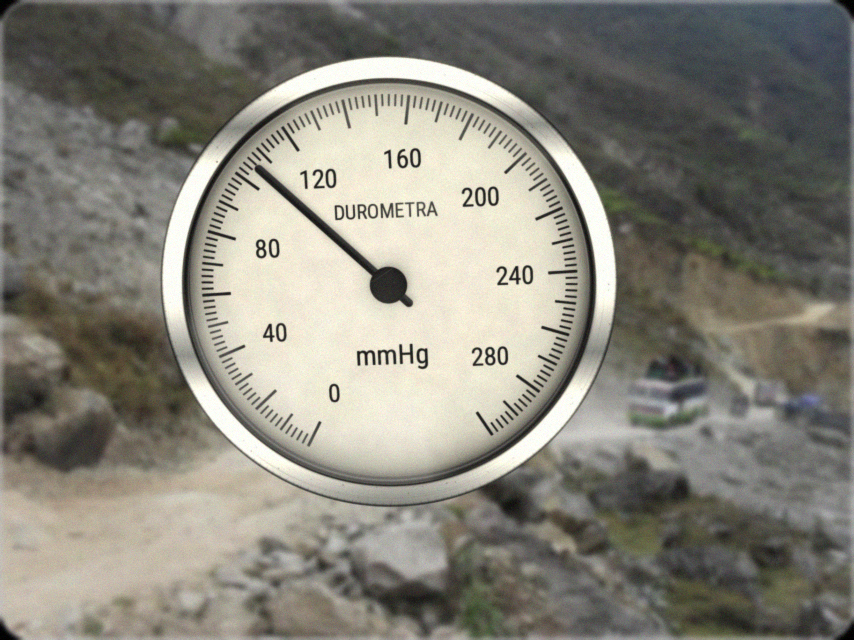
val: 106 (mmHg)
